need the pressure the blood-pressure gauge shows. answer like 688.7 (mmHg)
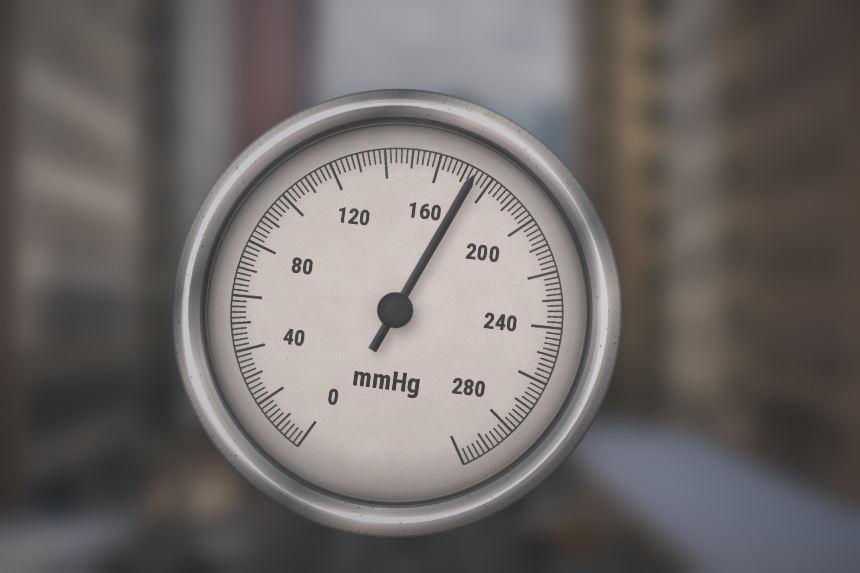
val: 174 (mmHg)
